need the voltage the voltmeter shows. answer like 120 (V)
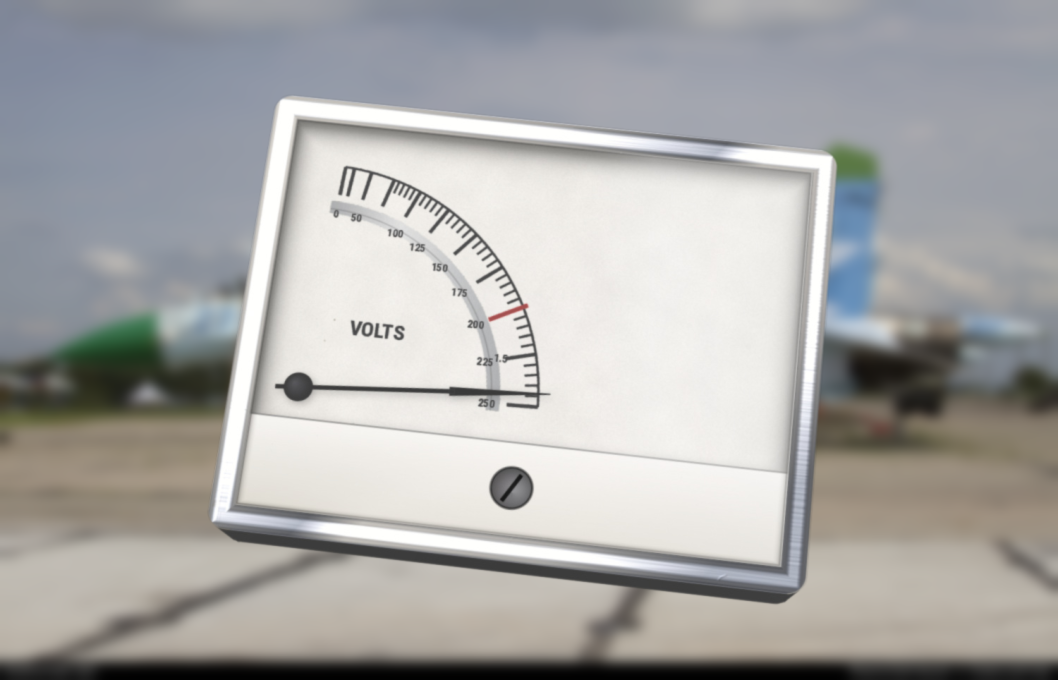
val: 245 (V)
